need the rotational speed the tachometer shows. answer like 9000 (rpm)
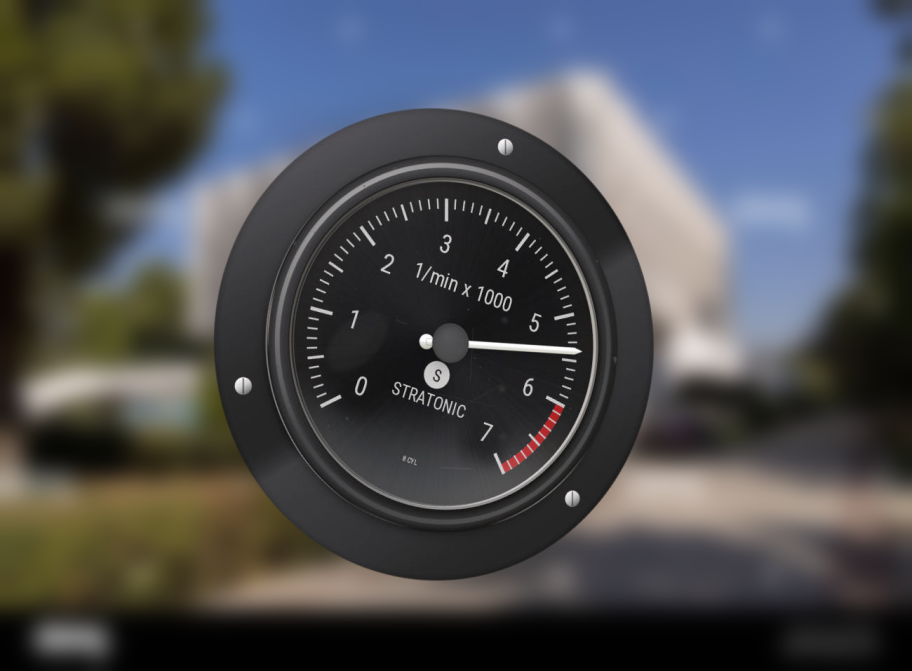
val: 5400 (rpm)
